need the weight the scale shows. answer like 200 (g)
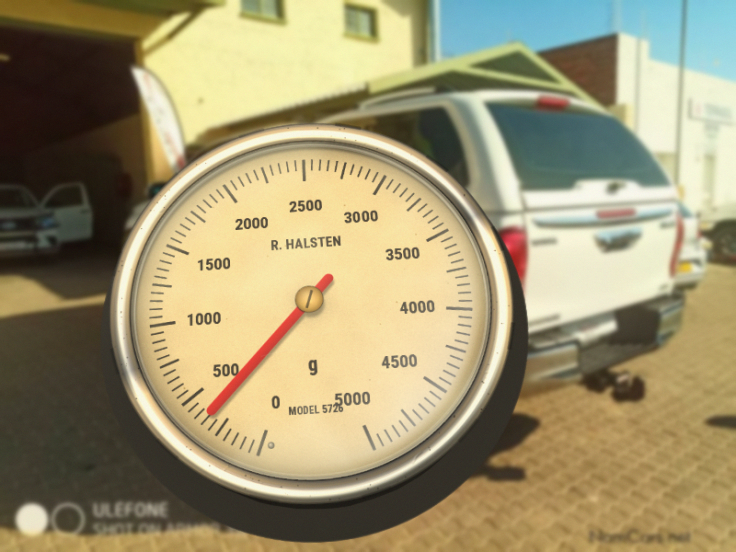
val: 350 (g)
